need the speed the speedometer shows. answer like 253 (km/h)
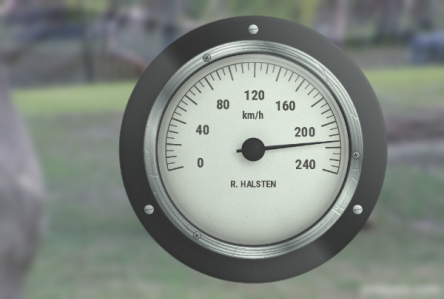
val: 215 (km/h)
